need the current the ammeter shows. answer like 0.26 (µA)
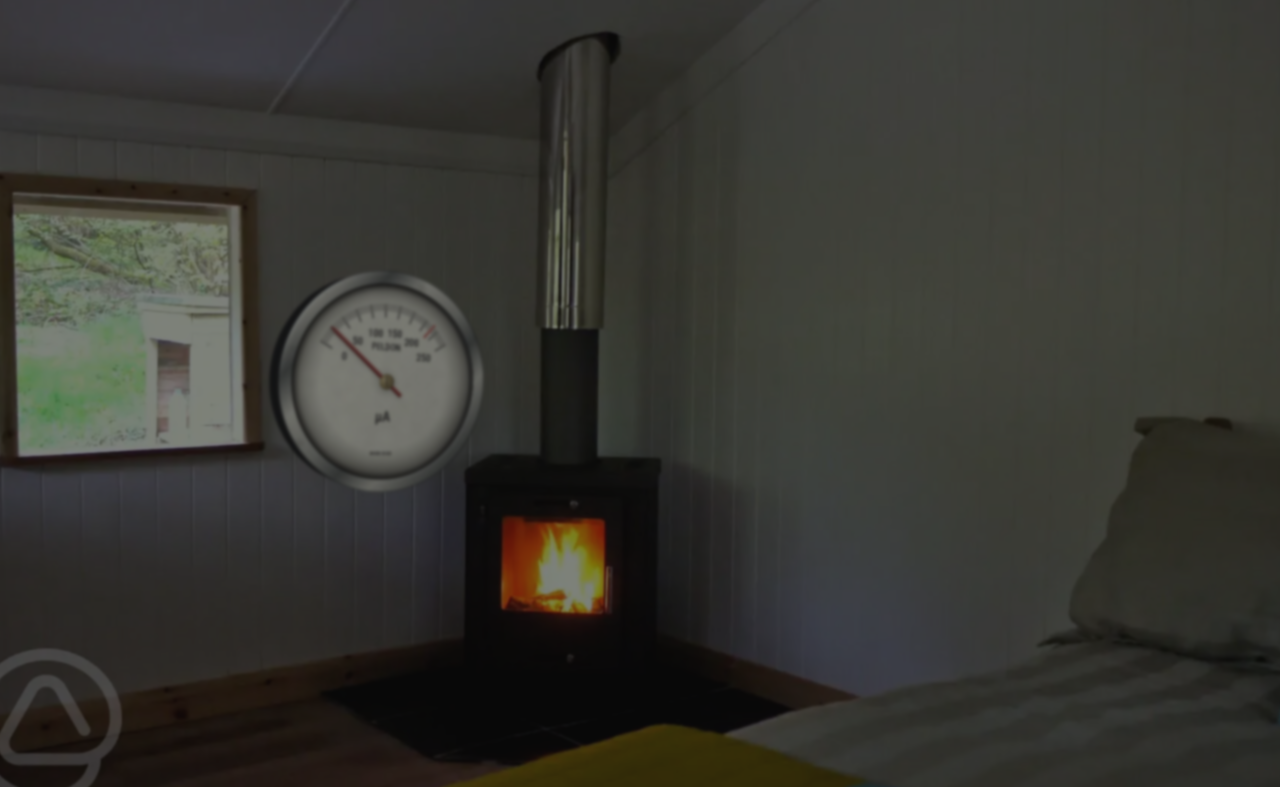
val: 25 (µA)
